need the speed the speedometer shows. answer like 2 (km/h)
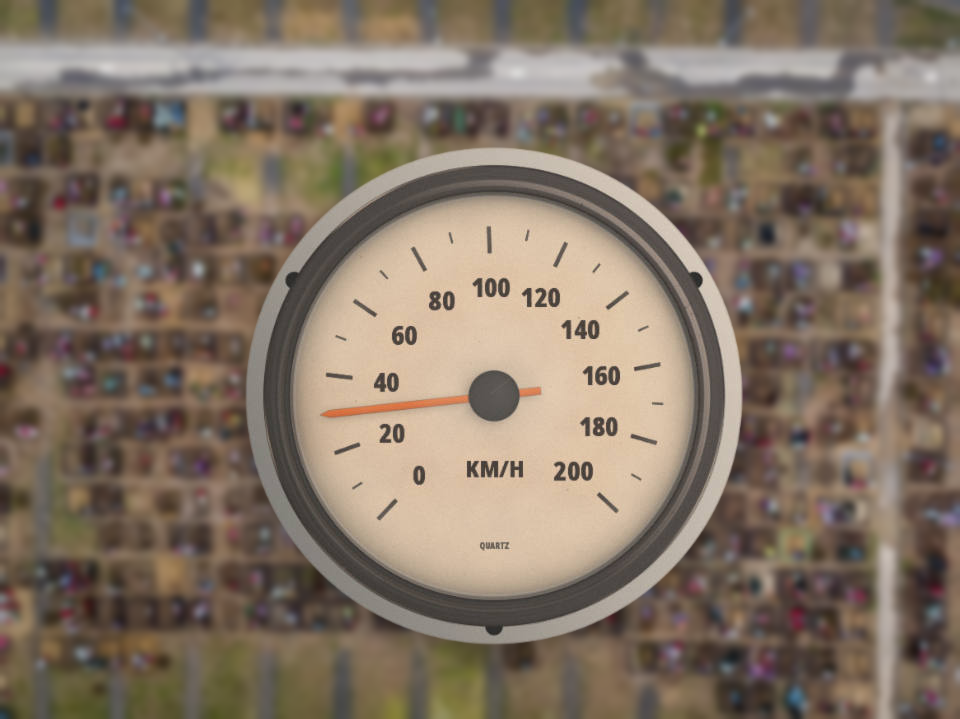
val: 30 (km/h)
